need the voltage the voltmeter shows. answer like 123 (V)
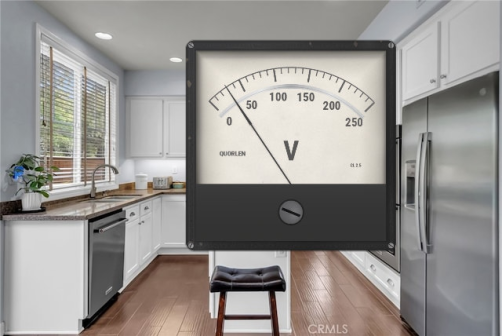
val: 30 (V)
